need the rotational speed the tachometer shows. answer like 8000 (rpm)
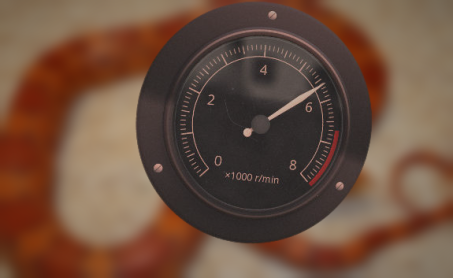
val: 5600 (rpm)
